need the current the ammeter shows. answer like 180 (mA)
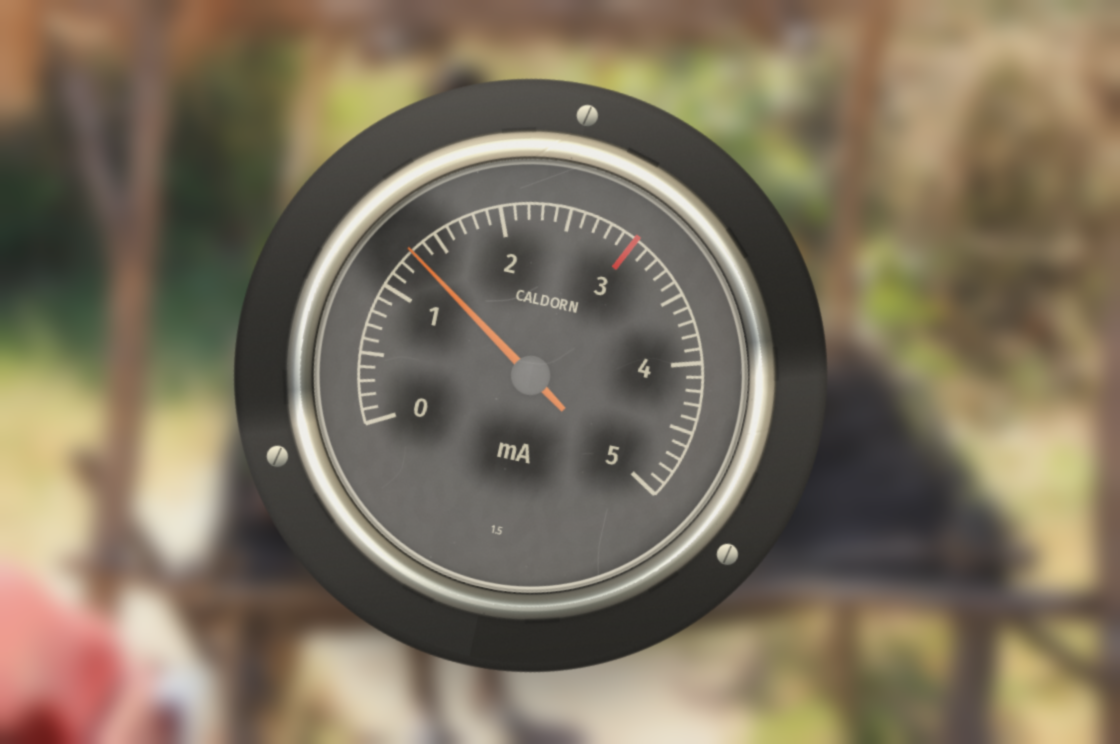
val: 1.3 (mA)
